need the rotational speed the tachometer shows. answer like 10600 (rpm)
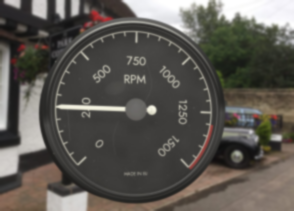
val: 250 (rpm)
